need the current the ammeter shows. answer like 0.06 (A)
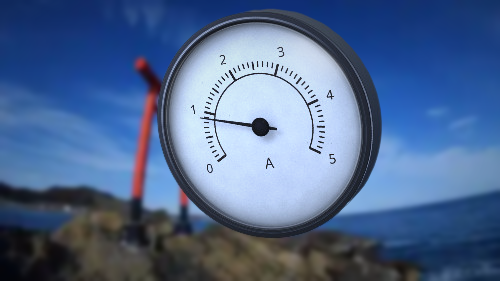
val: 0.9 (A)
